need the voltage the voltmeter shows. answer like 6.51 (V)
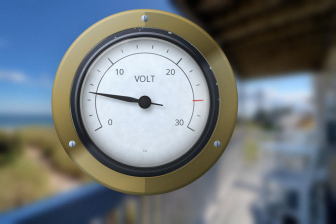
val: 5 (V)
